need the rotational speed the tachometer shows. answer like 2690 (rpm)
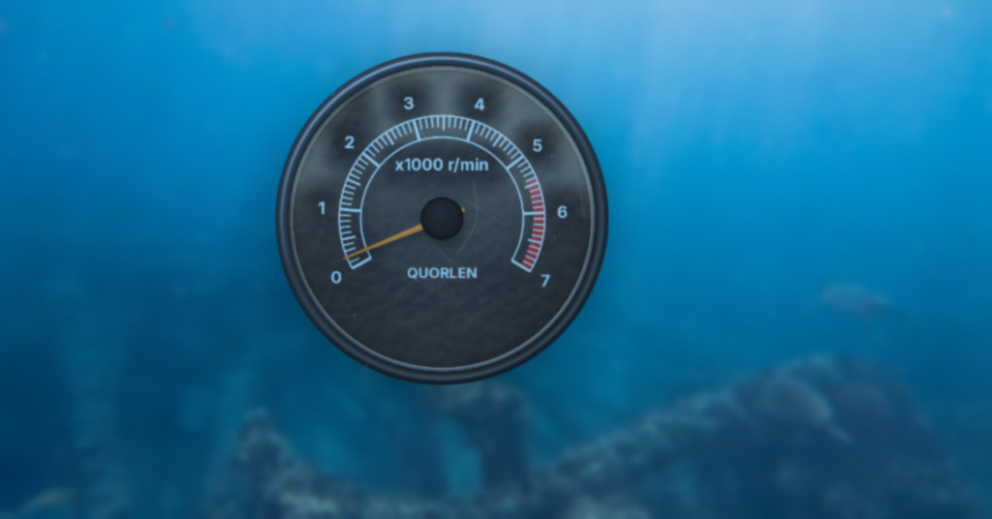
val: 200 (rpm)
